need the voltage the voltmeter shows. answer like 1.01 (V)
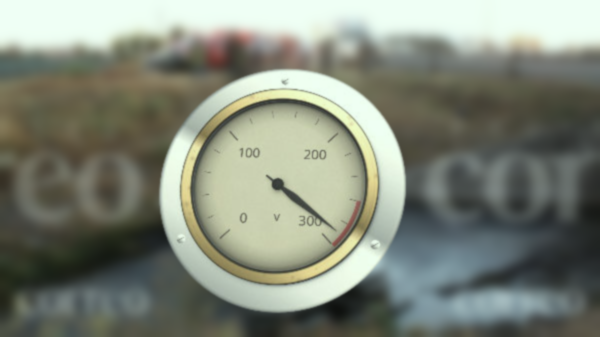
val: 290 (V)
